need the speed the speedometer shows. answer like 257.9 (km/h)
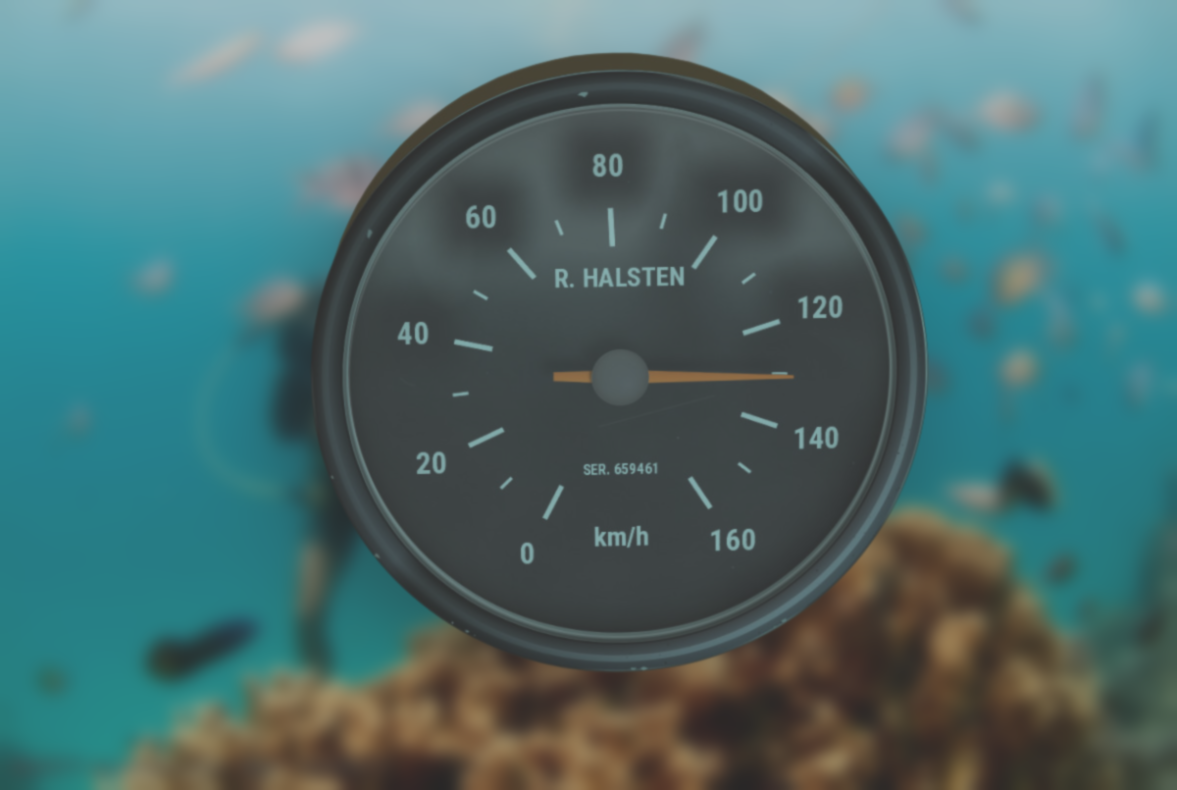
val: 130 (km/h)
